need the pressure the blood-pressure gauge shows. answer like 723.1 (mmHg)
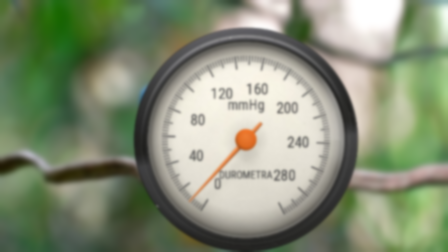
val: 10 (mmHg)
